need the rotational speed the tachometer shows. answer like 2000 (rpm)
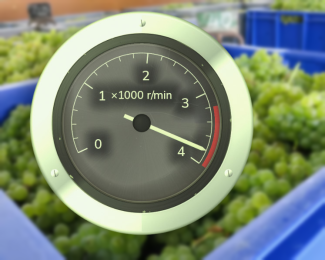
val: 3800 (rpm)
